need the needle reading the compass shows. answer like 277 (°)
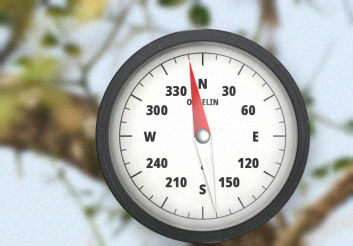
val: 350 (°)
